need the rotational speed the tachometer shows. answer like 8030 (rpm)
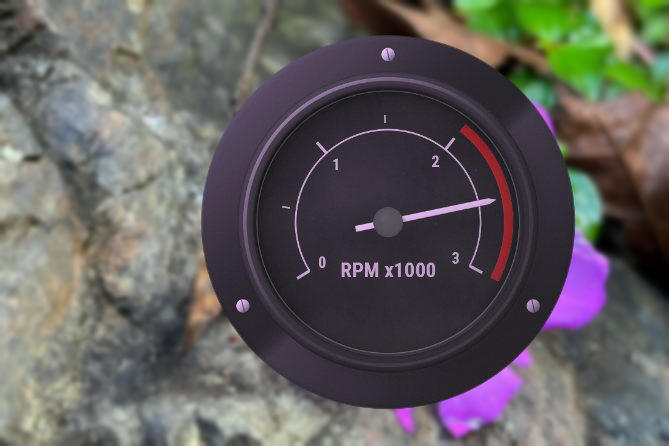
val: 2500 (rpm)
